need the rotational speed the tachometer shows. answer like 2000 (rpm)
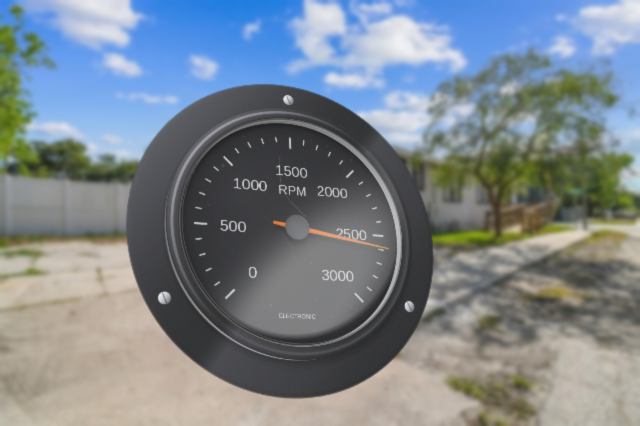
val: 2600 (rpm)
